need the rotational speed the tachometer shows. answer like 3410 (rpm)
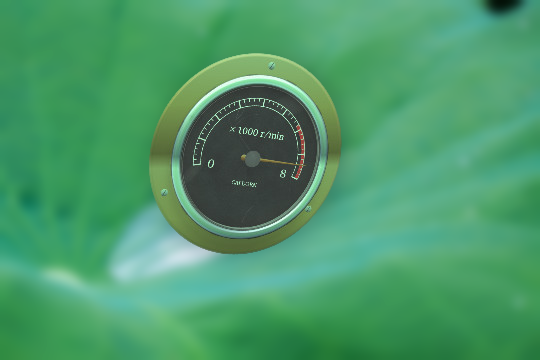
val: 7400 (rpm)
